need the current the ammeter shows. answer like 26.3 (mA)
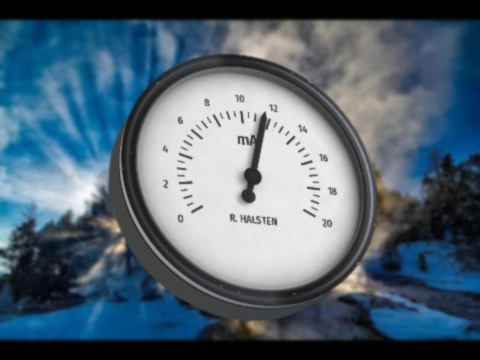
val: 11.5 (mA)
